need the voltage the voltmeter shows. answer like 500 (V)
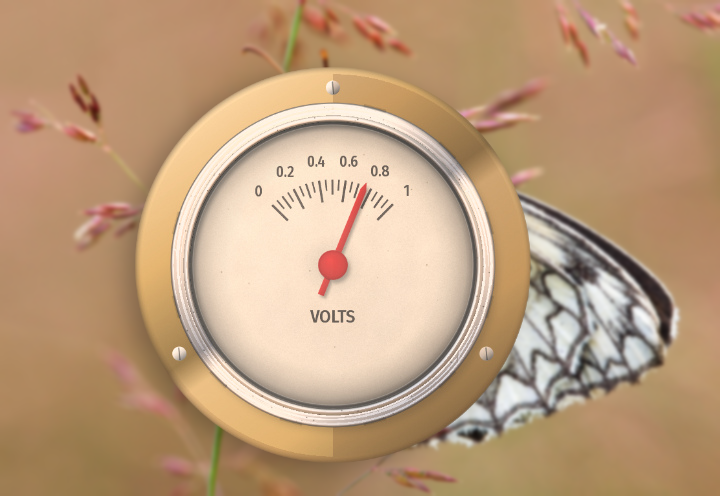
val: 0.75 (V)
